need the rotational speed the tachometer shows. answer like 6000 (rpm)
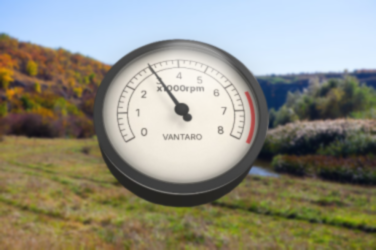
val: 3000 (rpm)
